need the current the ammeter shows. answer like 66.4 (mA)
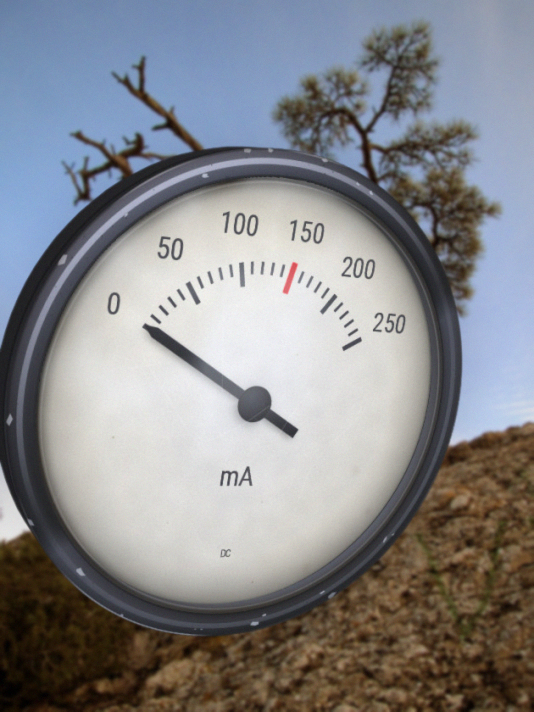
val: 0 (mA)
